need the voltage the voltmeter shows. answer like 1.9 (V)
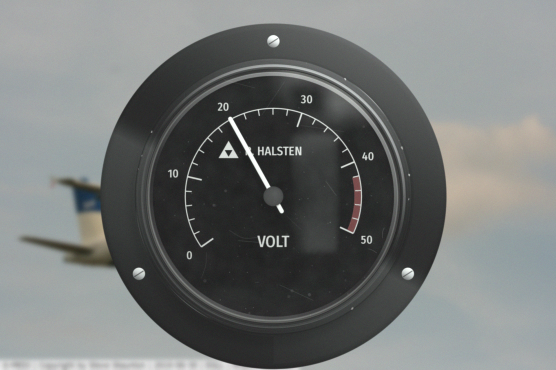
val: 20 (V)
